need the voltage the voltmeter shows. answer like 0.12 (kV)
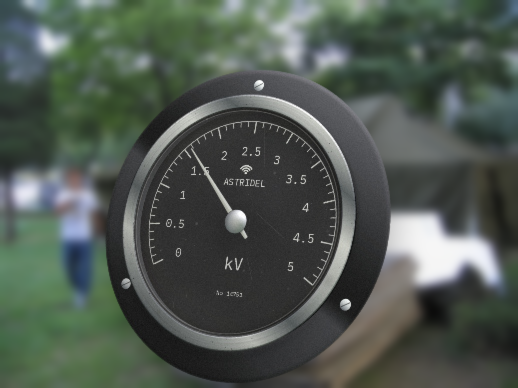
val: 1.6 (kV)
